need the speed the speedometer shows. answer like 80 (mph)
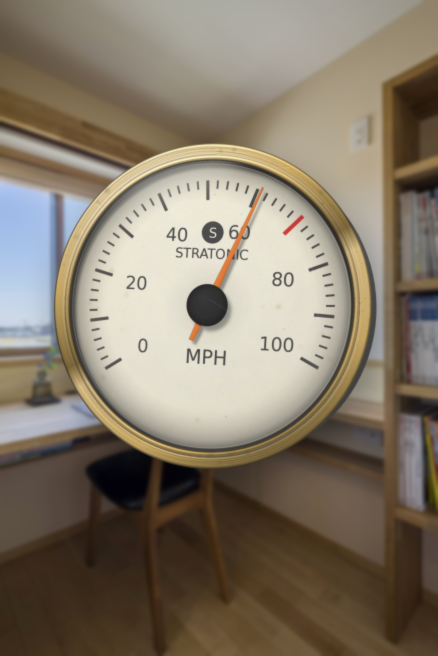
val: 61 (mph)
